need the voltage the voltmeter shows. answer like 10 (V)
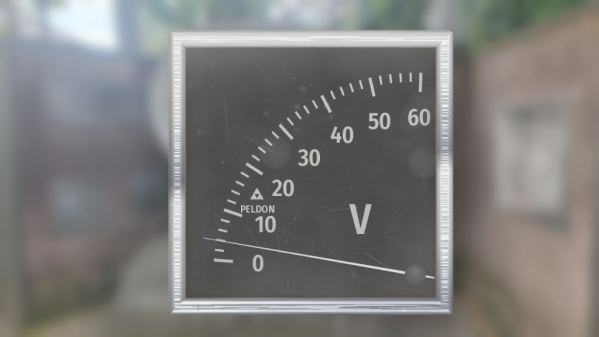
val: 4 (V)
